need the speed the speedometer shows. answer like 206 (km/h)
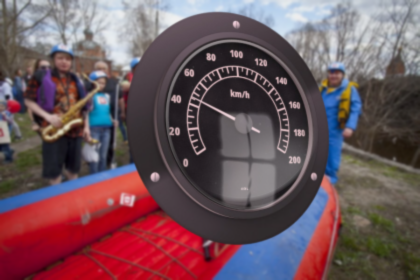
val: 45 (km/h)
